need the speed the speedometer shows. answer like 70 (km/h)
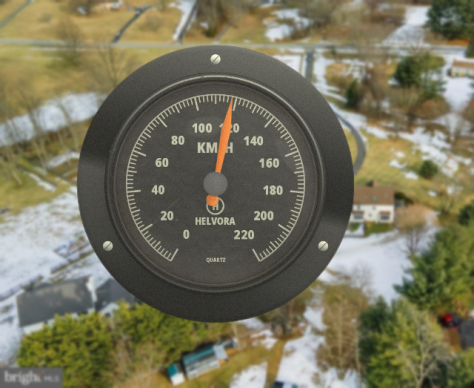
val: 118 (km/h)
